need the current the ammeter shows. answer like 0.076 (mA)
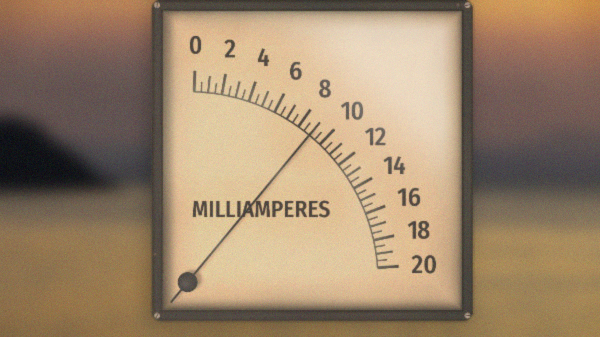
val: 9 (mA)
